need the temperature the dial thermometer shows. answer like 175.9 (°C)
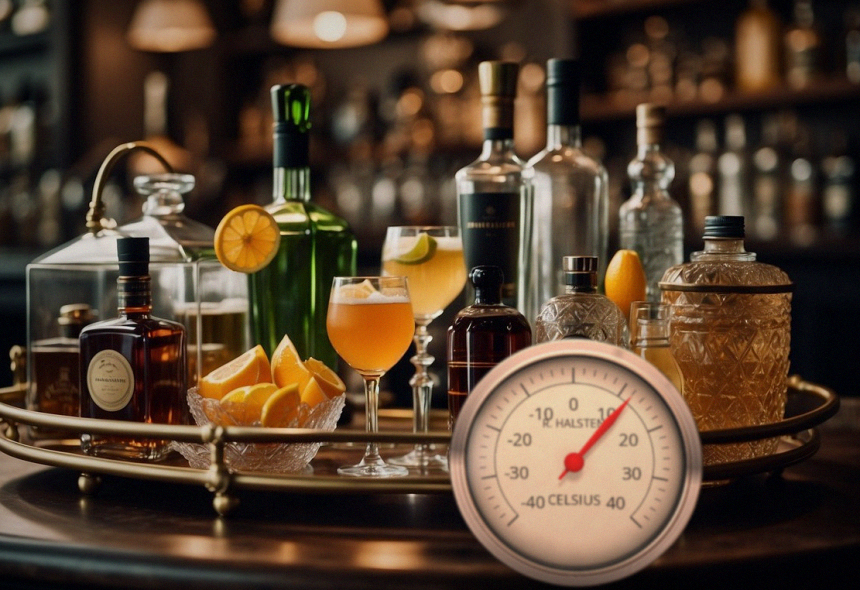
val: 12 (°C)
